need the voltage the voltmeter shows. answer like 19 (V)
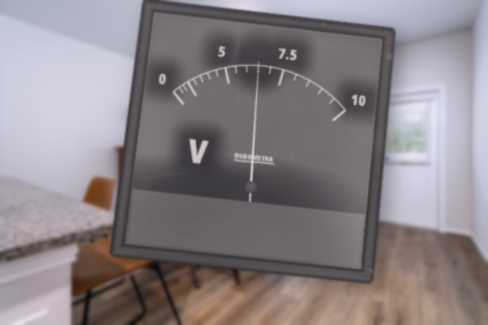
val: 6.5 (V)
